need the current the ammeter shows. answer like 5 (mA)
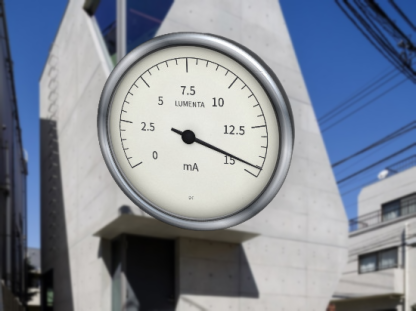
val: 14.5 (mA)
